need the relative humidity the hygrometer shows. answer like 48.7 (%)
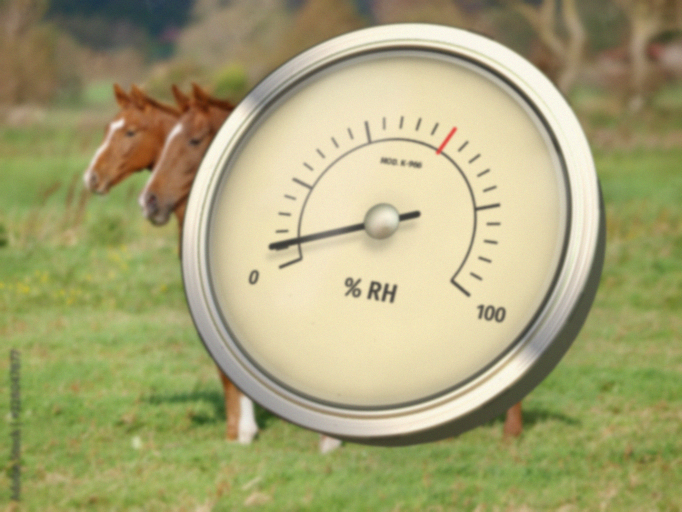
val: 4 (%)
